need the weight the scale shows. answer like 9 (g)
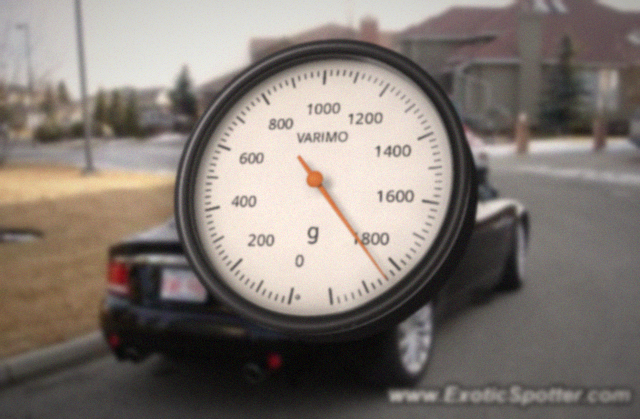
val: 1840 (g)
